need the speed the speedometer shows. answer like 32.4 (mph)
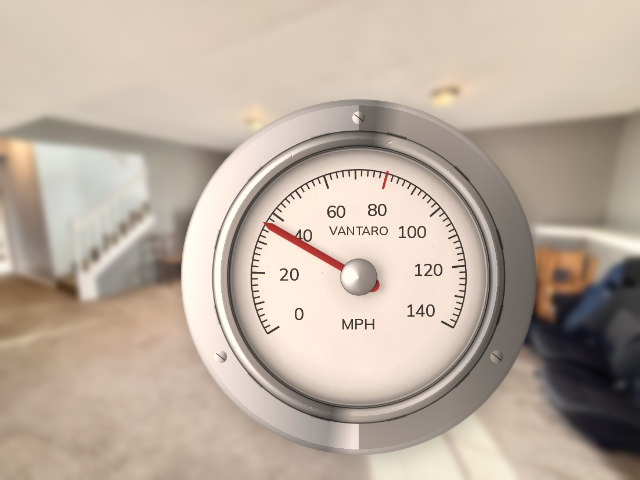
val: 36 (mph)
